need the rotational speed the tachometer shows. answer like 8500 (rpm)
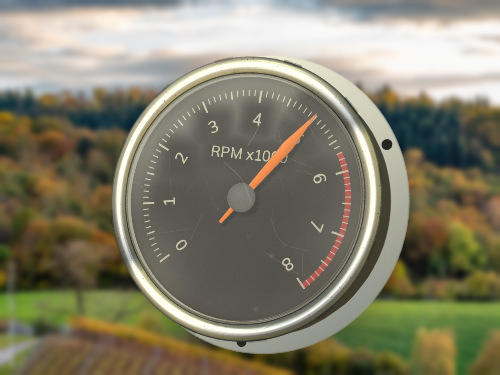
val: 5000 (rpm)
